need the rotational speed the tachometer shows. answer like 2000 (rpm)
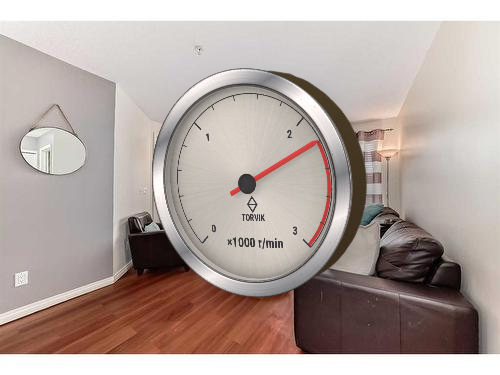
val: 2200 (rpm)
